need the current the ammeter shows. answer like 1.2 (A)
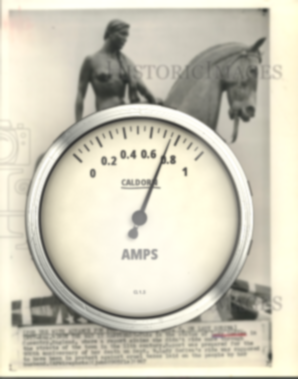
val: 0.75 (A)
